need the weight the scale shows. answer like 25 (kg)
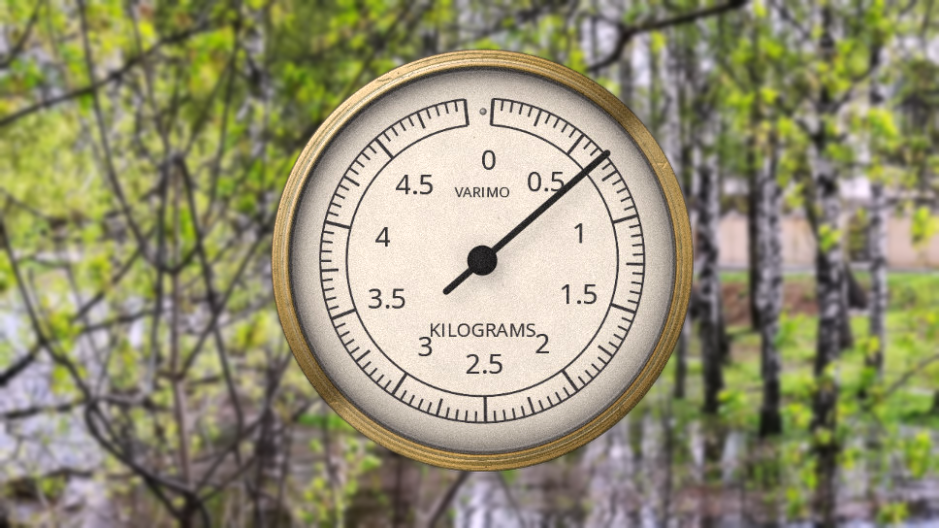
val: 0.65 (kg)
